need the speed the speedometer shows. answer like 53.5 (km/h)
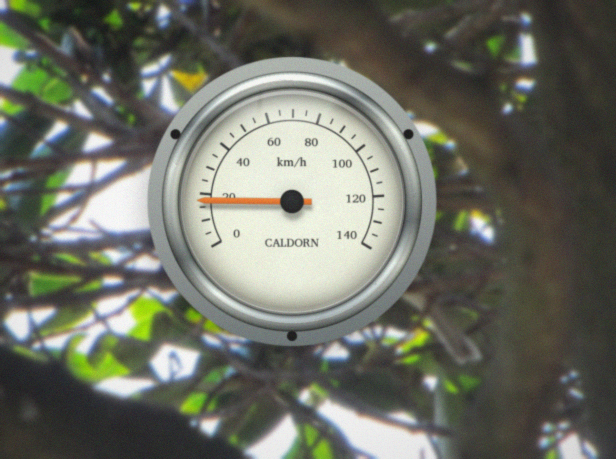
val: 17.5 (km/h)
